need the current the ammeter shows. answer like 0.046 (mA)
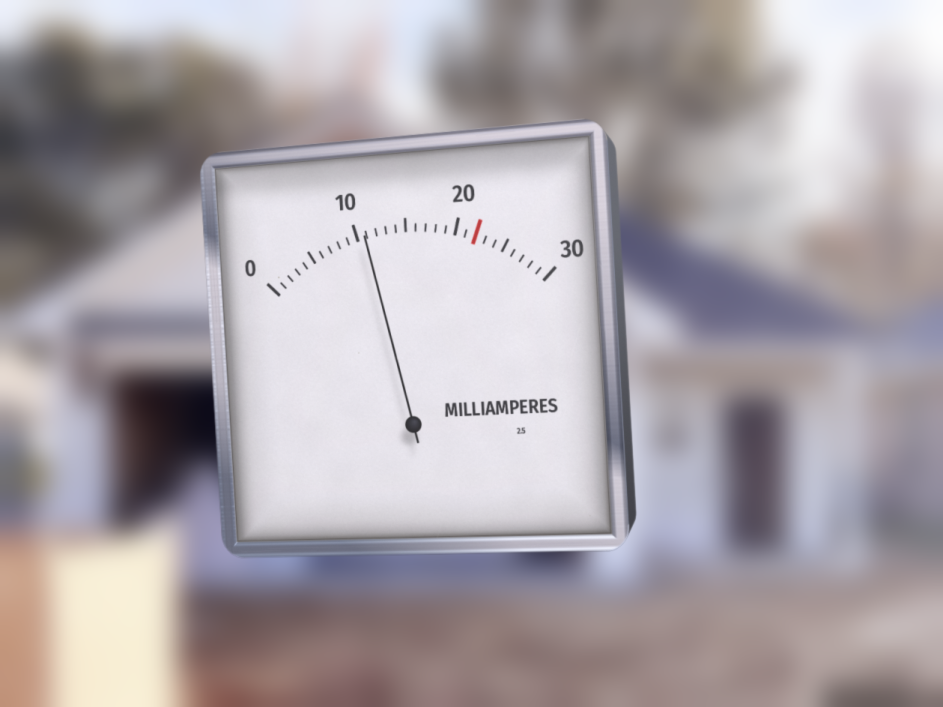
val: 11 (mA)
